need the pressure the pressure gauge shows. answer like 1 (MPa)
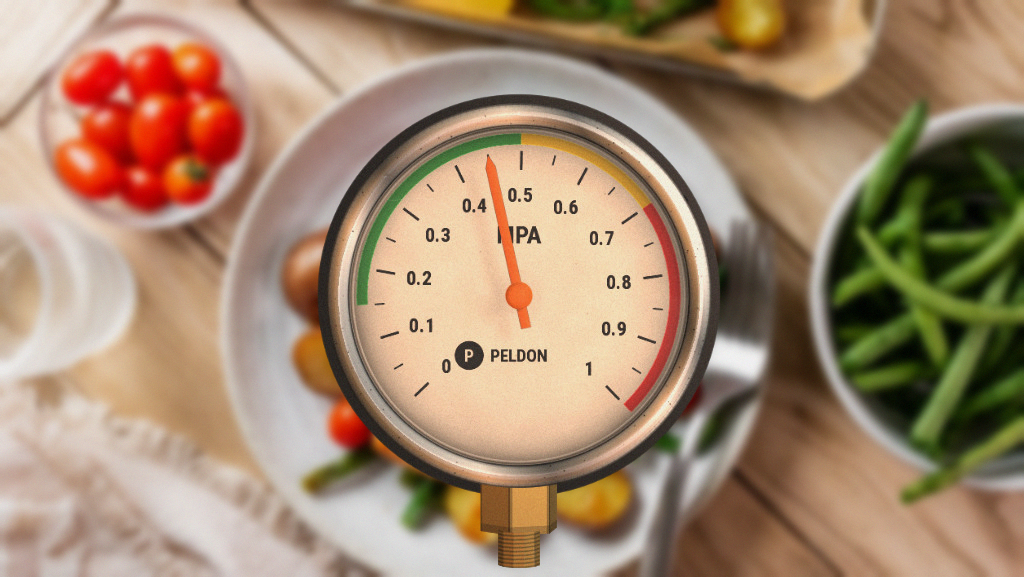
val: 0.45 (MPa)
